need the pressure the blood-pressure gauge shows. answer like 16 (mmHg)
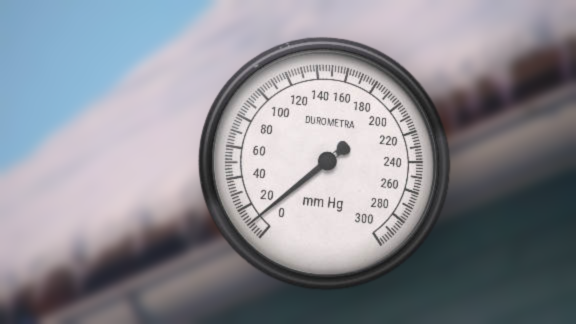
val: 10 (mmHg)
